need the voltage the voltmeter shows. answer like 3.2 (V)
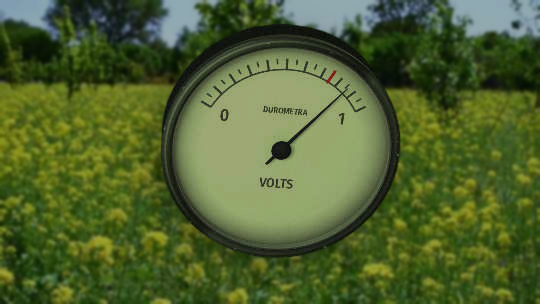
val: 0.85 (V)
